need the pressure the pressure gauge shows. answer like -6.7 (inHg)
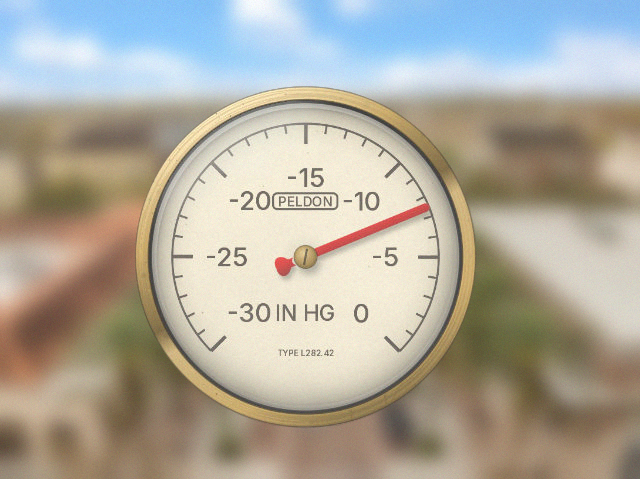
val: -7.5 (inHg)
